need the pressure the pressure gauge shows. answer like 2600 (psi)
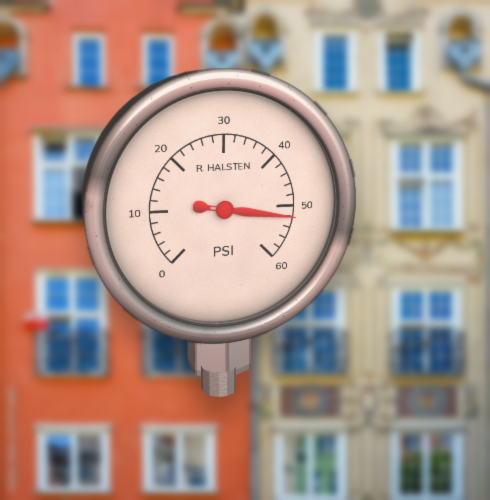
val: 52 (psi)
